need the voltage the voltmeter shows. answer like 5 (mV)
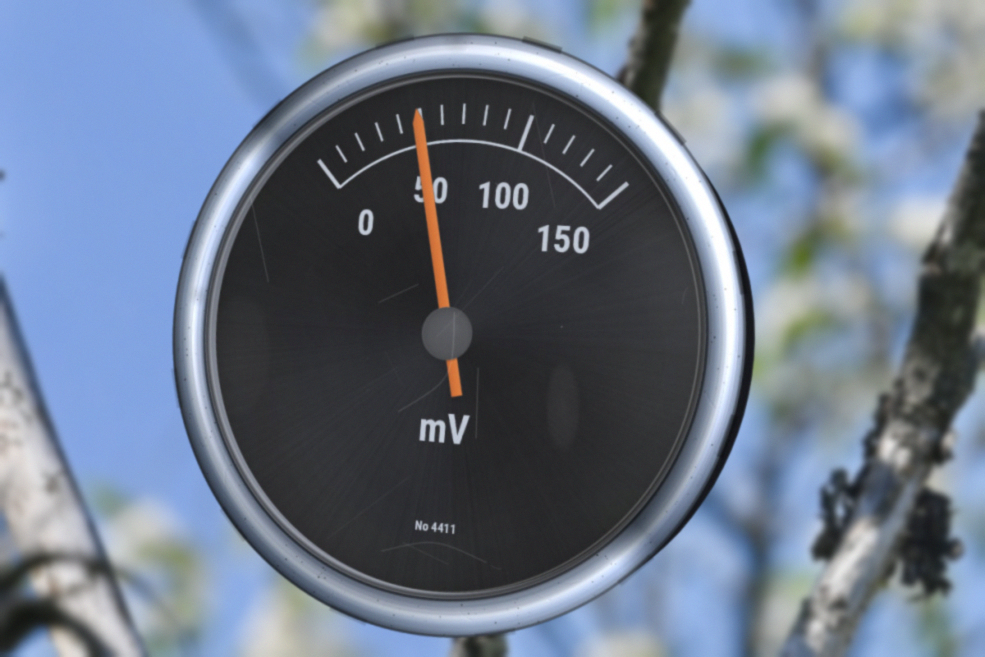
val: 50 (mV)
